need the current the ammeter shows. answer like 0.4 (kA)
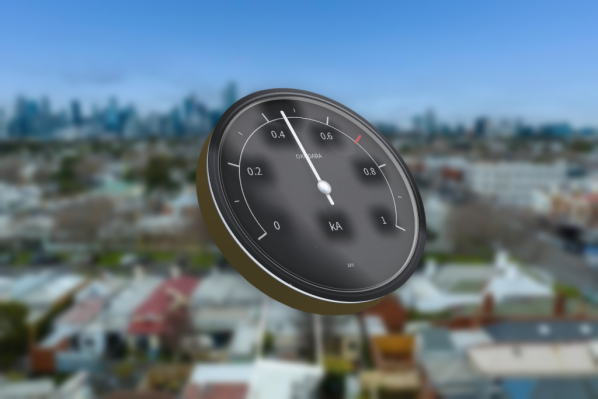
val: 0.45 (kA)
